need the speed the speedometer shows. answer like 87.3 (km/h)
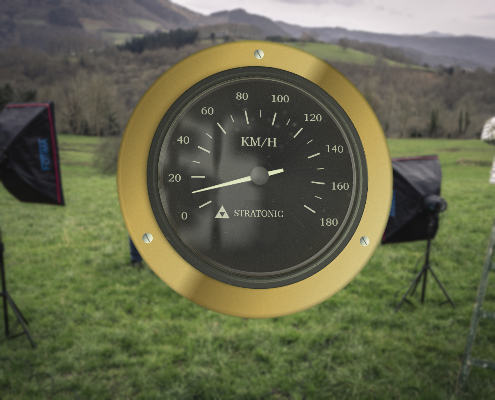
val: 10 (km/h)
